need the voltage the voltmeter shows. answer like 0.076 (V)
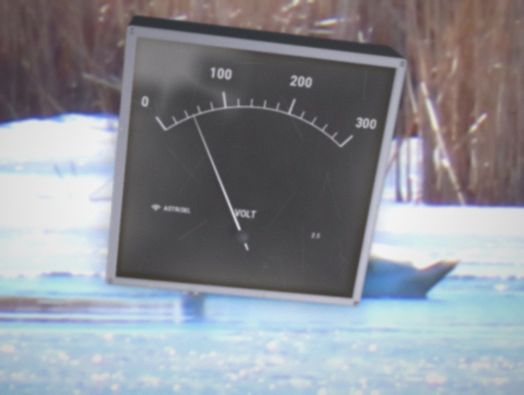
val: 50 (V)
